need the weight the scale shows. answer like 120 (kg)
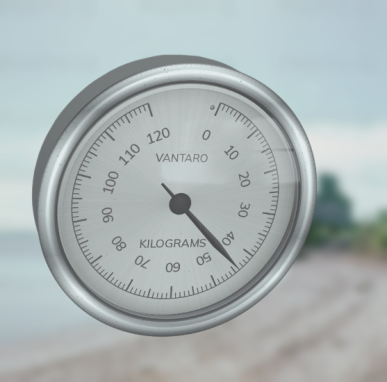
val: 44 (kg)
